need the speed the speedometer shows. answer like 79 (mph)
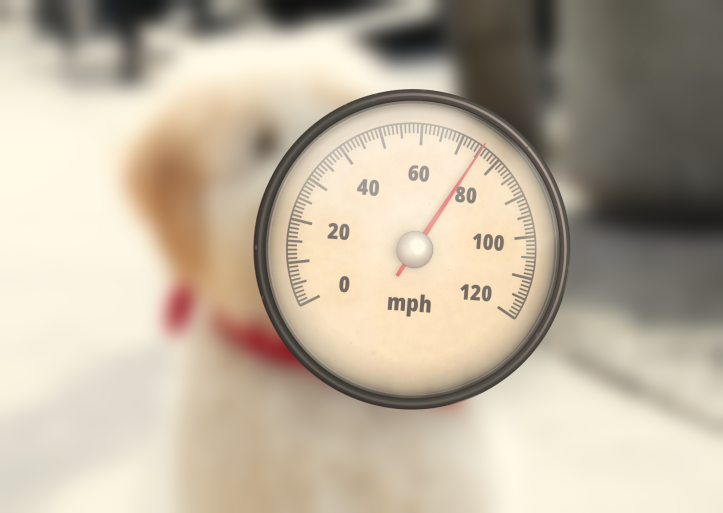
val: 75 (mph)
